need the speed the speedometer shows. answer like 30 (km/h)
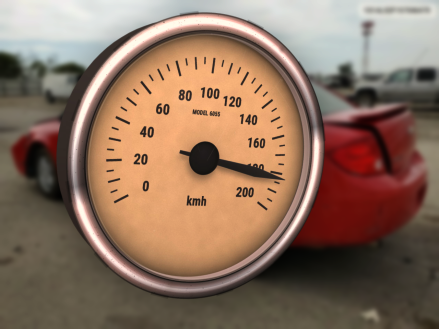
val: 182.5 (km/h)
